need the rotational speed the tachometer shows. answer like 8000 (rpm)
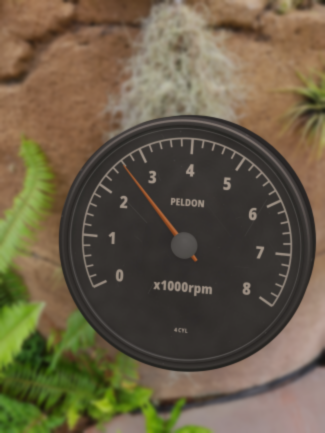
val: 2600 (rpm)
